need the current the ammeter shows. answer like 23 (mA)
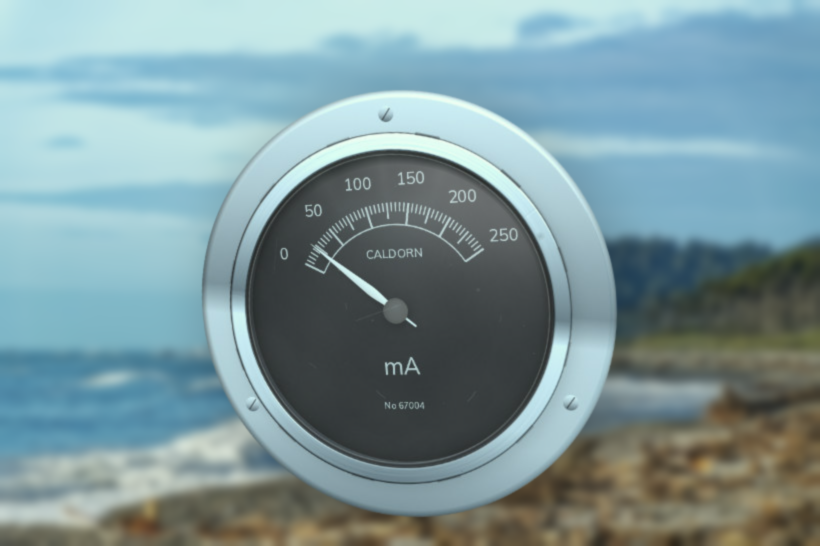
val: 25 (mA)
